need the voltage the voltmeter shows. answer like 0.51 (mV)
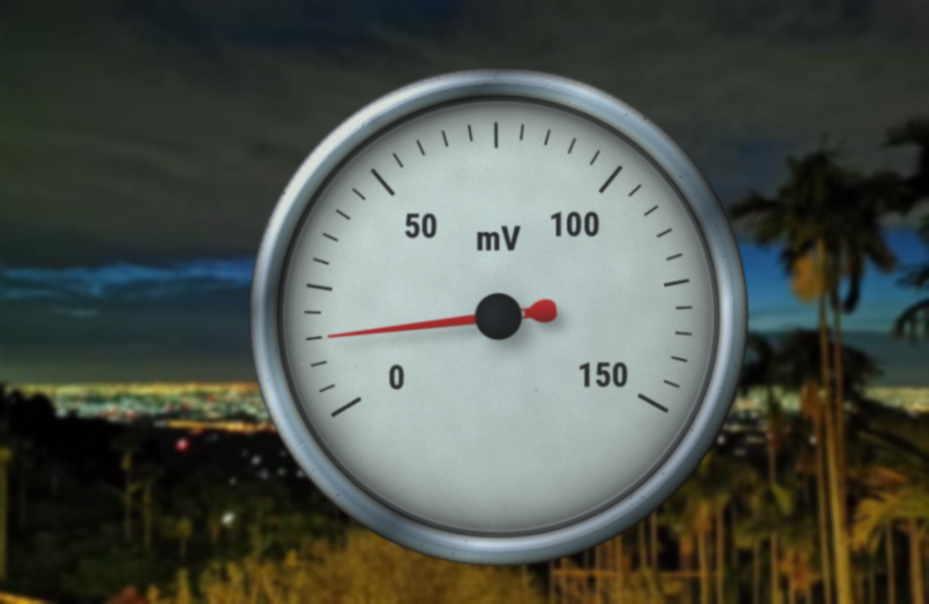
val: 15 (mV)
